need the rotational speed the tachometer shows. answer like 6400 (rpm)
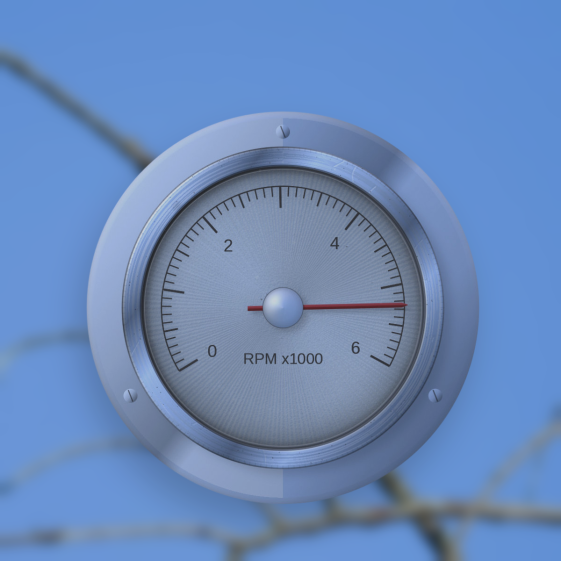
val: 5250 (rpm)
